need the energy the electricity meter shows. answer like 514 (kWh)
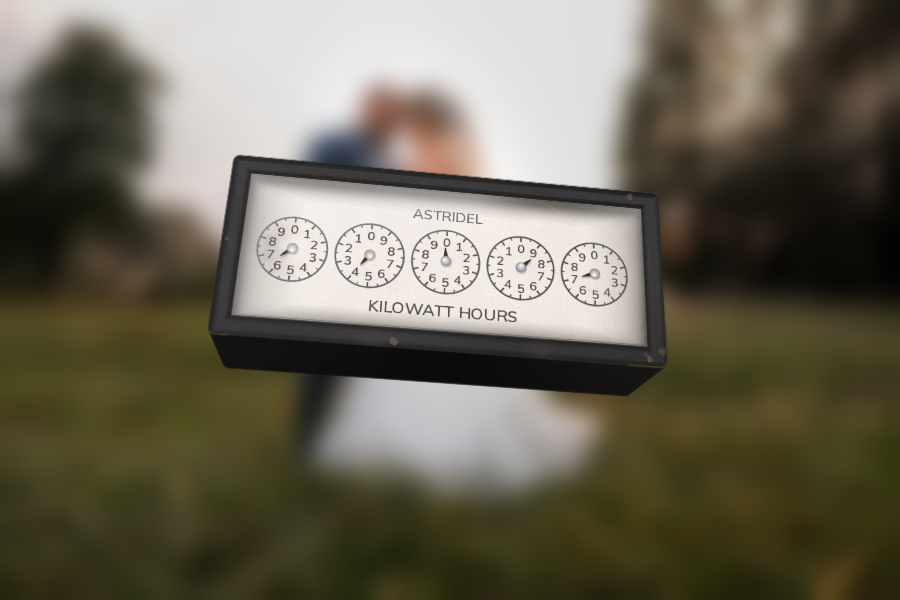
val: 63987 (kWh)
